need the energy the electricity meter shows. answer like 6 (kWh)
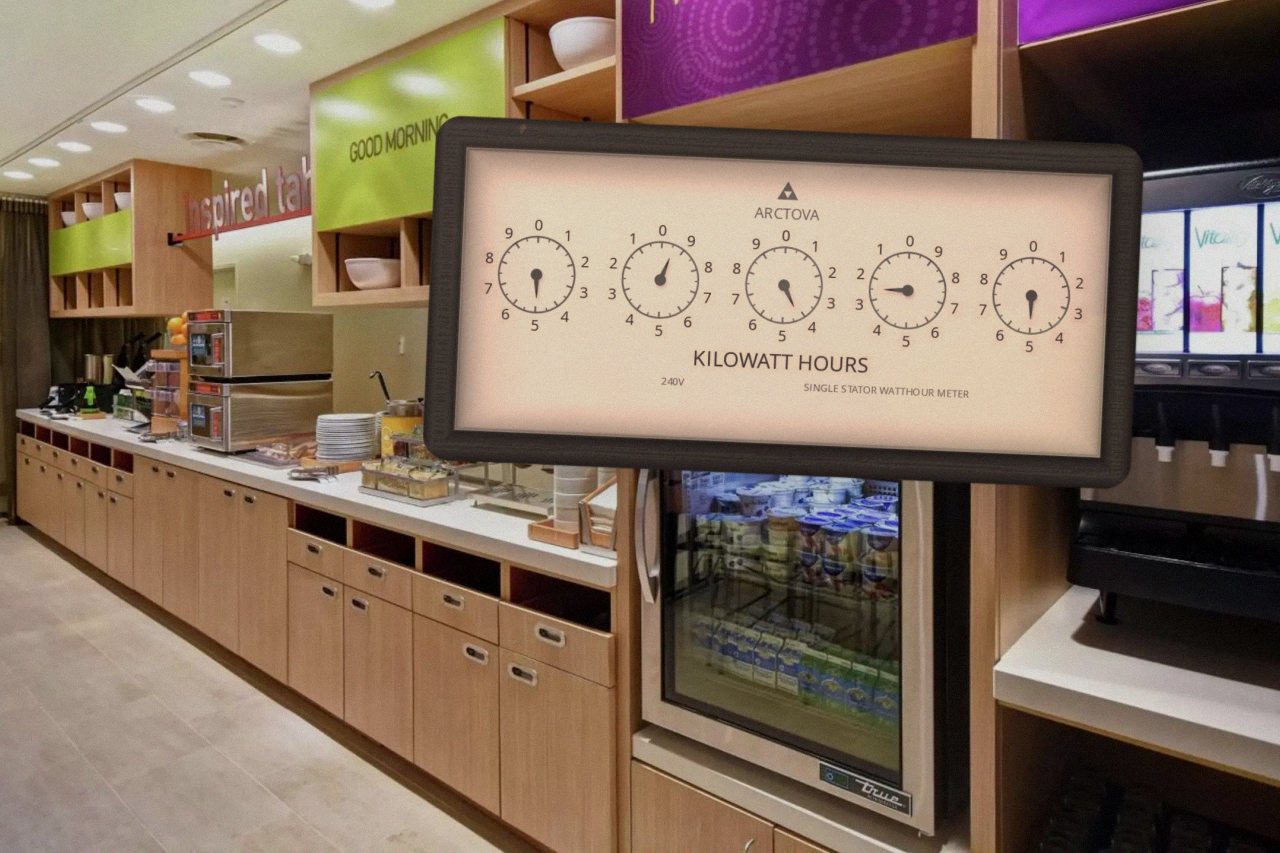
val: 49425 (kWh)
